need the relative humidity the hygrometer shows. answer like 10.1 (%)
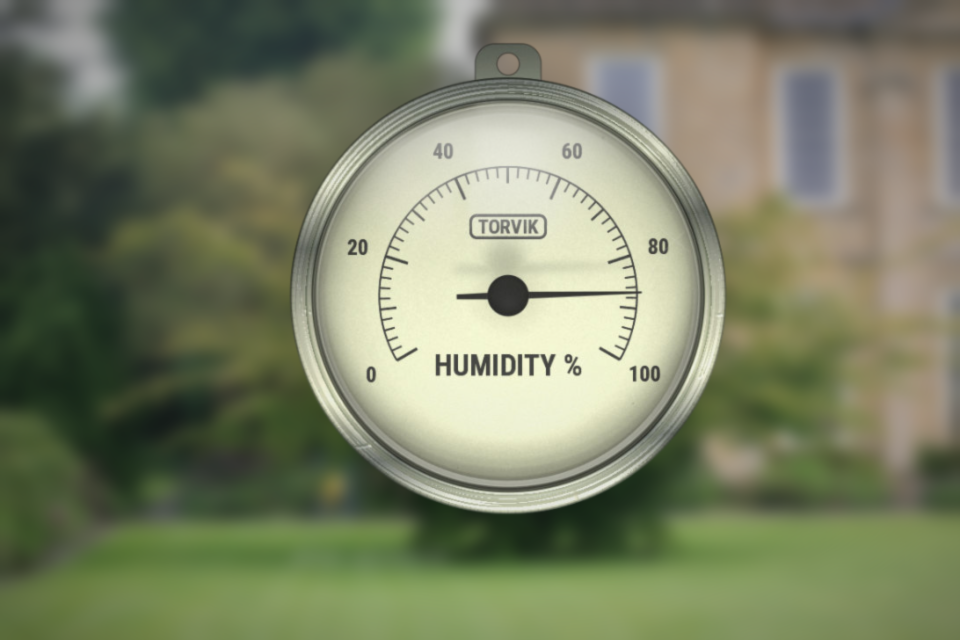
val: 87 (%)
